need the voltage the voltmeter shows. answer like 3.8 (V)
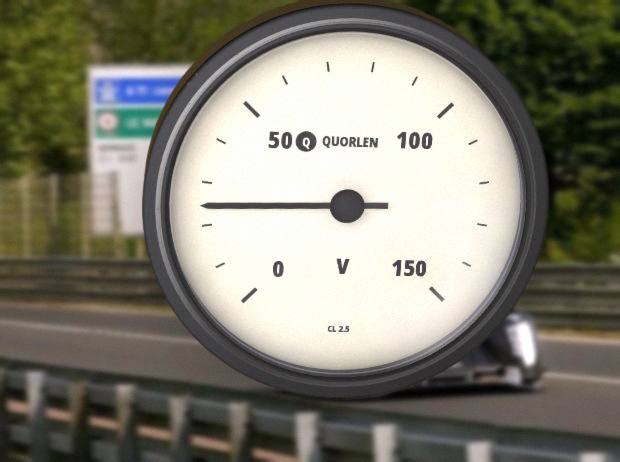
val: 25 (V)
